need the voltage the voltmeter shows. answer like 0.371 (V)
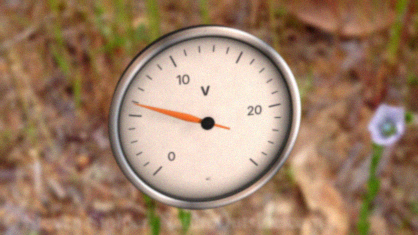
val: 6 (V)
